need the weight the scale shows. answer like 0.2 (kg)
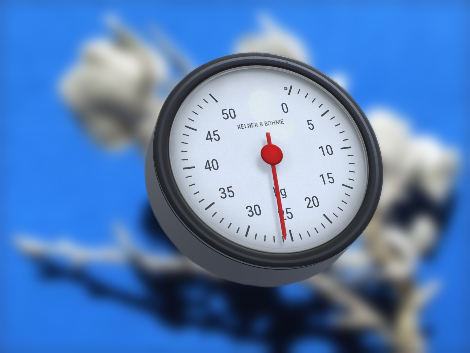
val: 26 (kg)
